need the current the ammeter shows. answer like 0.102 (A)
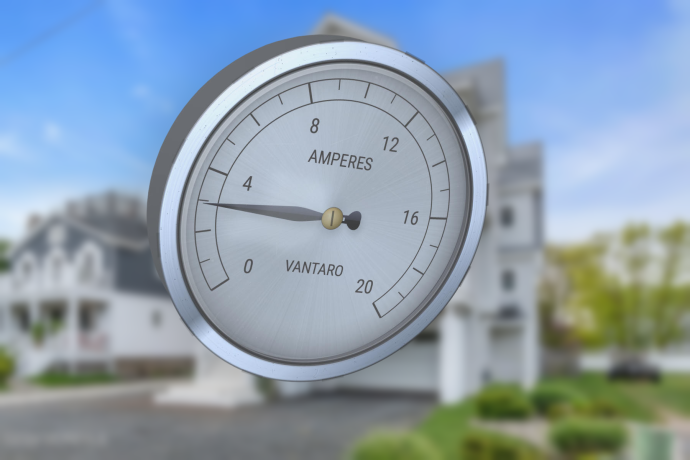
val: 3 (A)
